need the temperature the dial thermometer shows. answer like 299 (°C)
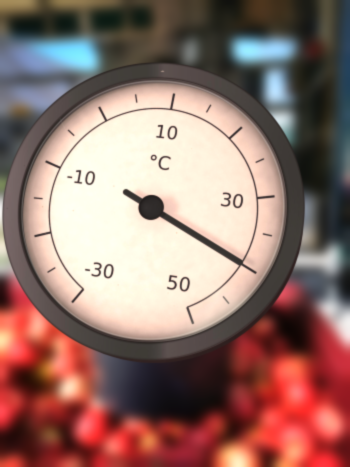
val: 40 (°C)
